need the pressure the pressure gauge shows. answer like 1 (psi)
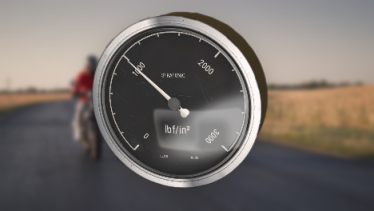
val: 1000 (psi)
